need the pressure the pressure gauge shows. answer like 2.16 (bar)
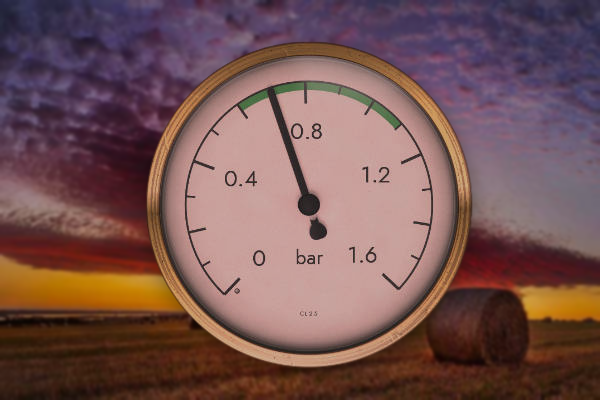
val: 0.7 (bar)
